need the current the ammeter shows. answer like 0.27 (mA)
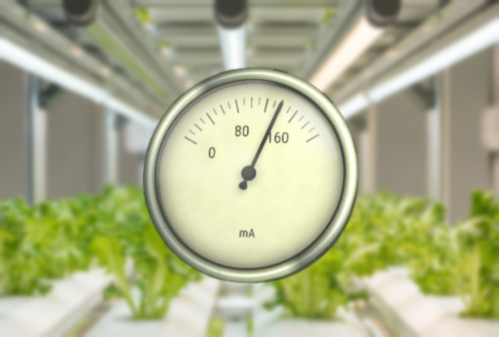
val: 140 (mA)
